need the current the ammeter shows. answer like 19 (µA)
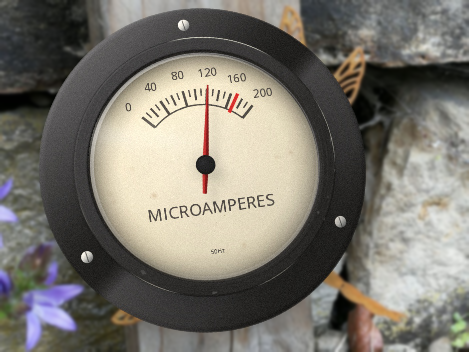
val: 120 (µA)
